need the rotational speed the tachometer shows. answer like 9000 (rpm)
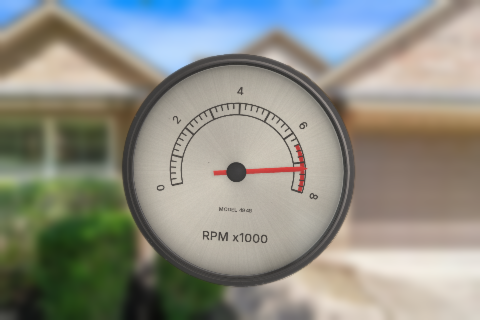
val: 7200 (rpm)
